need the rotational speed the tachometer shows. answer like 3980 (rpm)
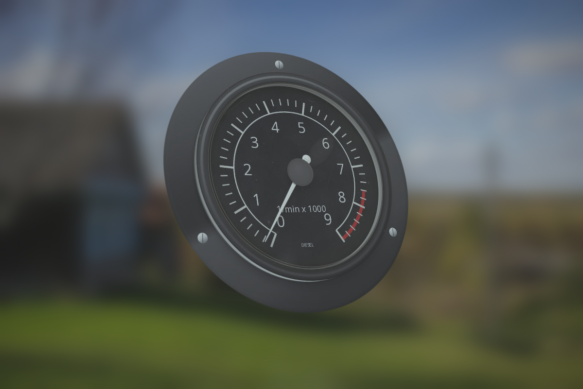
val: 200 (rpm)
